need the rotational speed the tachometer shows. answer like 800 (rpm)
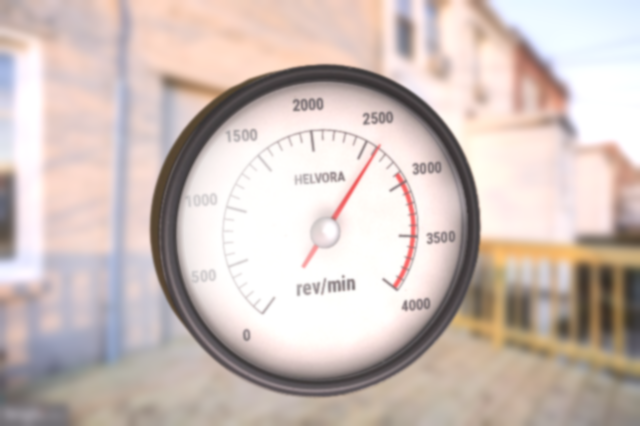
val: 2600 (rpm)
